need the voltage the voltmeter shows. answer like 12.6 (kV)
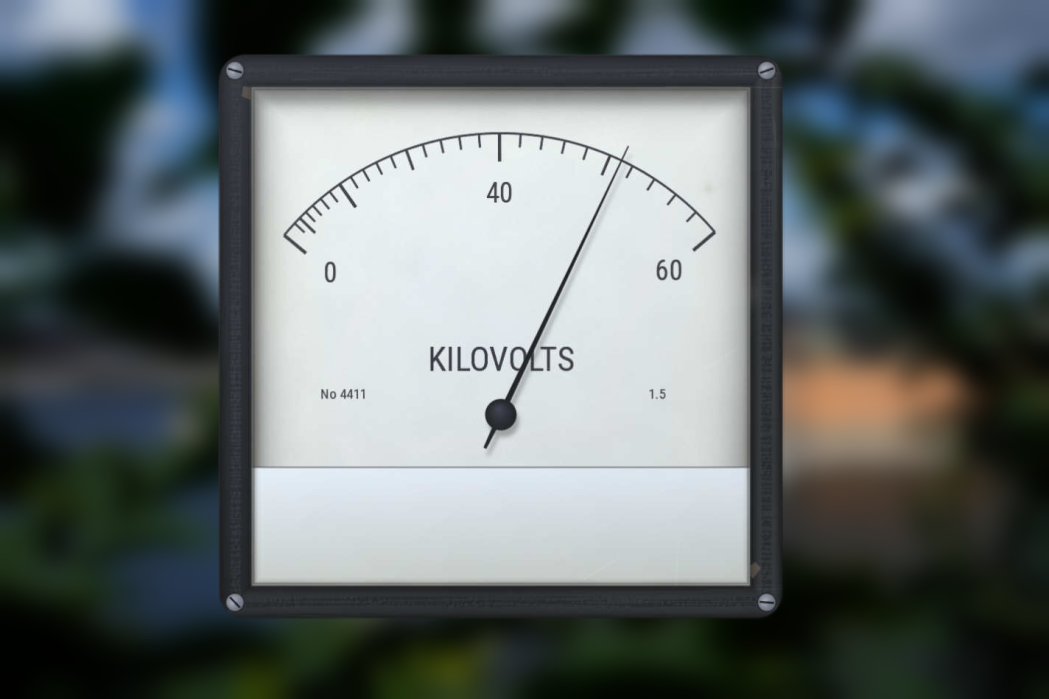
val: 51 (kV)
